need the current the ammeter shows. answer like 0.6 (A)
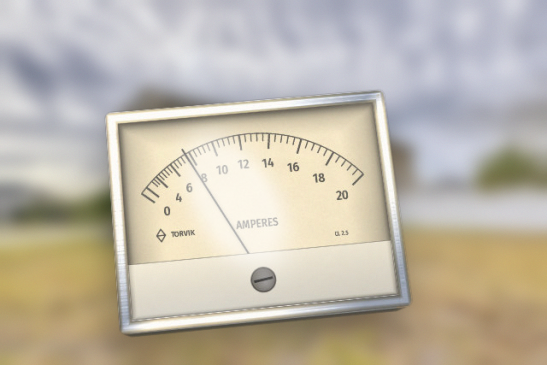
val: 7.6 (A)
